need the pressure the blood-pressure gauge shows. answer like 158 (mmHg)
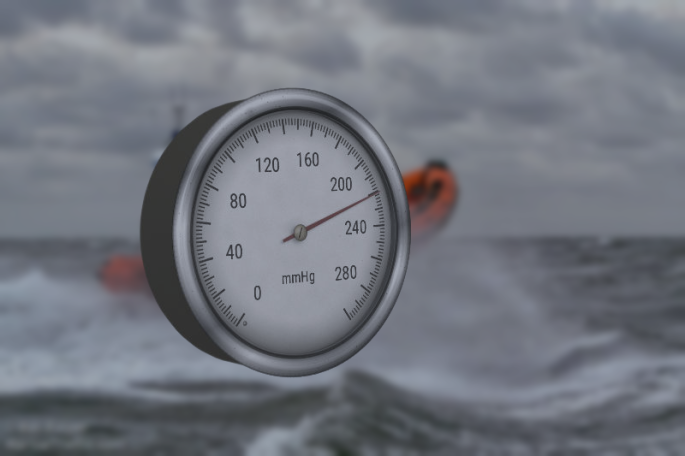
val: 220 (mmHg)
